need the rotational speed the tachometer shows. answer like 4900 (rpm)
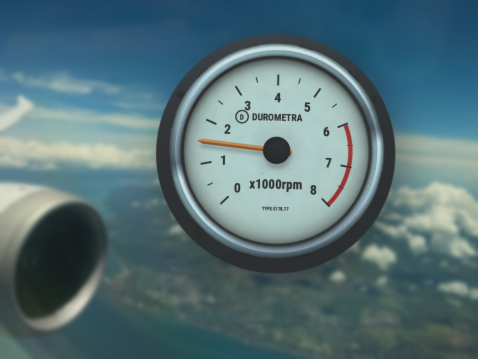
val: 1500 (rpm)
